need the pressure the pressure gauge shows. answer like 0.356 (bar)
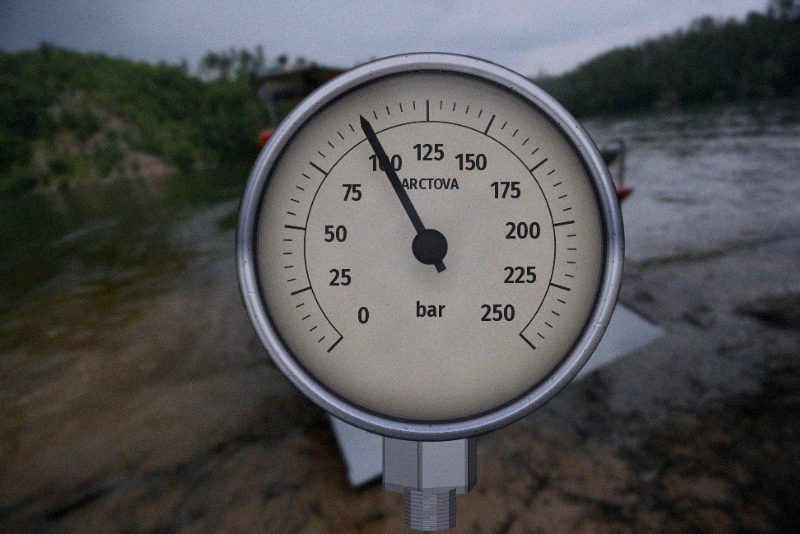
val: 100 (bar)
